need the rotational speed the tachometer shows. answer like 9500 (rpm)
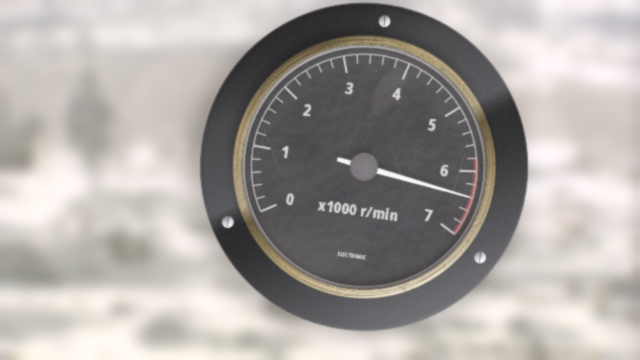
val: 6400 (rpm)
